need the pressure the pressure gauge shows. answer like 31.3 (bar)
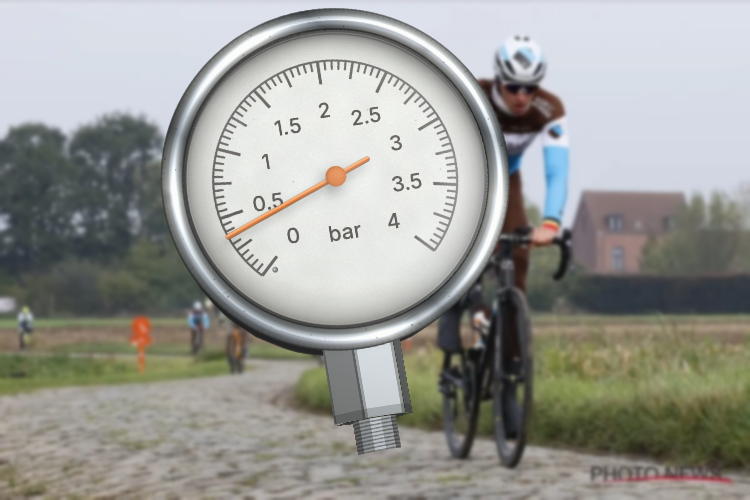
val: 0.35 (bar)
